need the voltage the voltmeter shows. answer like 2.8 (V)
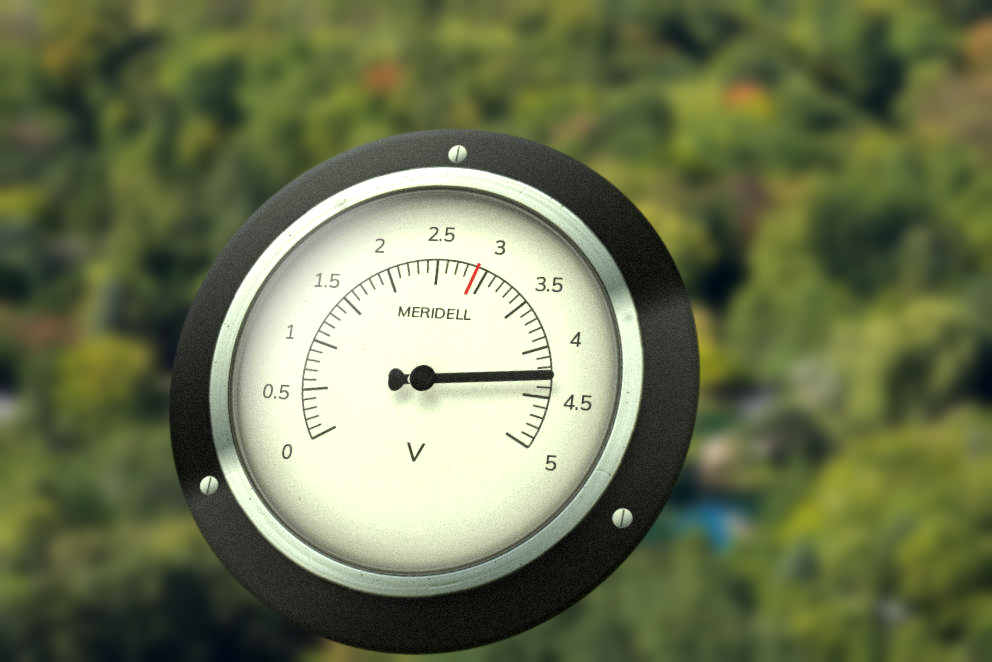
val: 4.3 (V)
